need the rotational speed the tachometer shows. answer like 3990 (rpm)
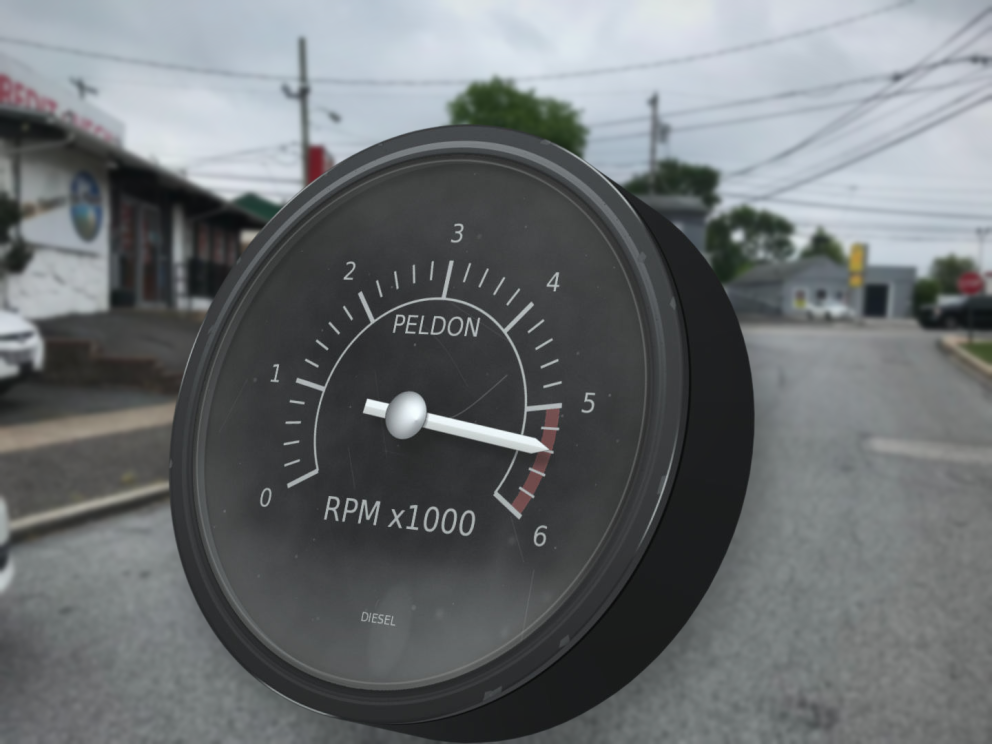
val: 5400 (rpm)
